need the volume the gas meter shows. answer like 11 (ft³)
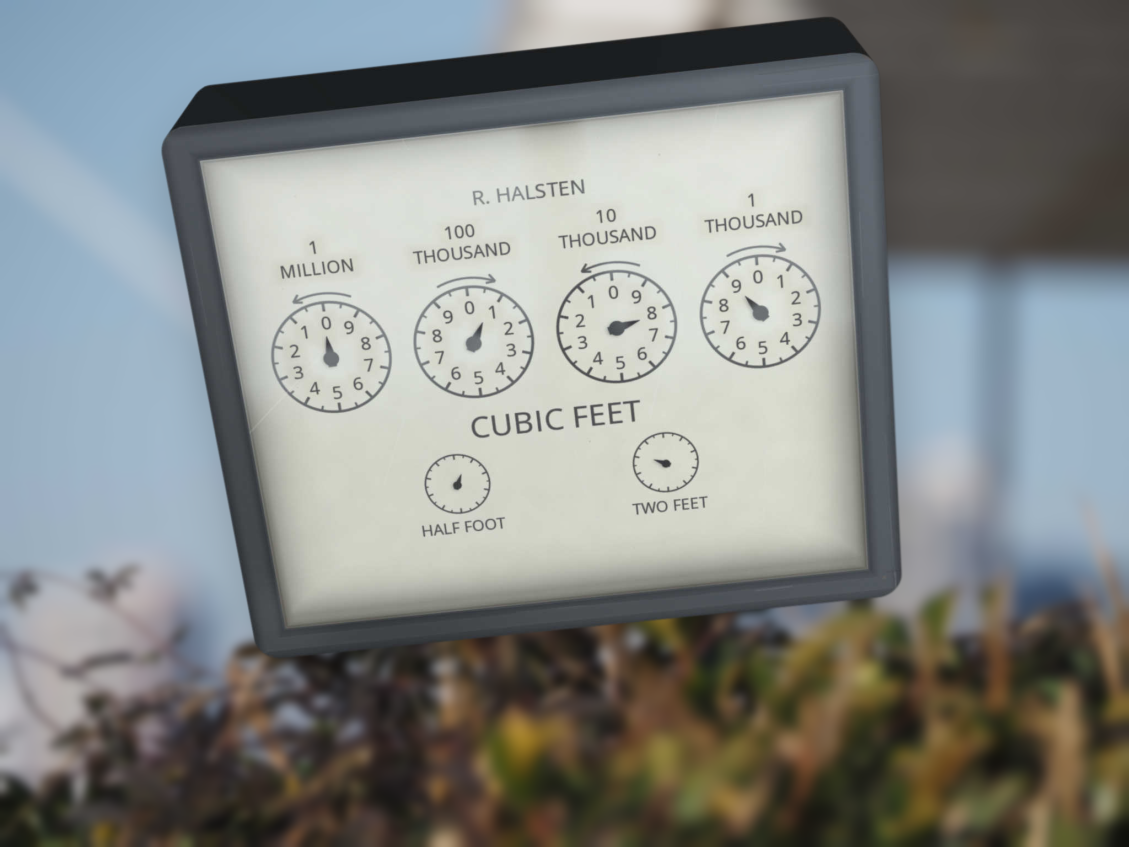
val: 7900 (ft³)
